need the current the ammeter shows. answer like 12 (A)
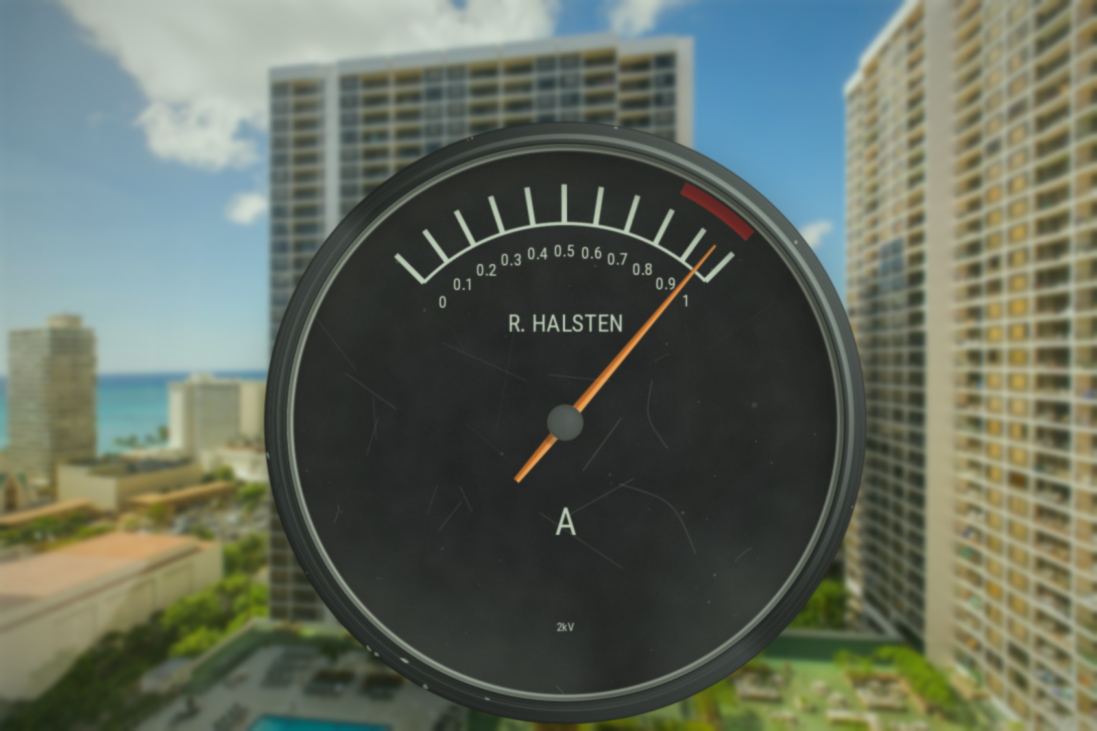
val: 0.95 (A)
